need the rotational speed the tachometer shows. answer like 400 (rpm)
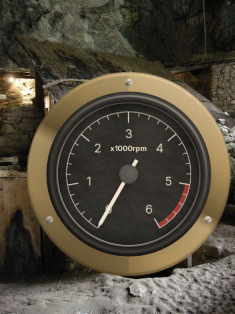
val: 0 (rpm)
